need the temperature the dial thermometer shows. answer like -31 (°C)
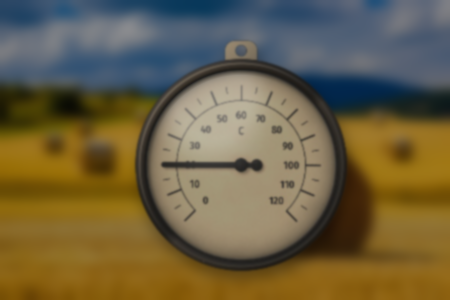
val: 20 (°C)
